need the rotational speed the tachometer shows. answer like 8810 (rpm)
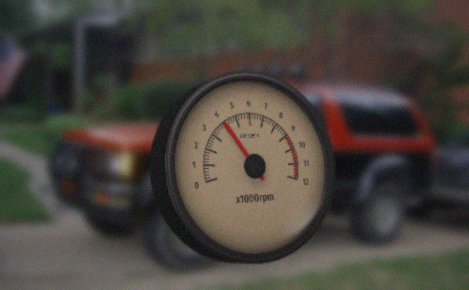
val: 4000 (rpm)
